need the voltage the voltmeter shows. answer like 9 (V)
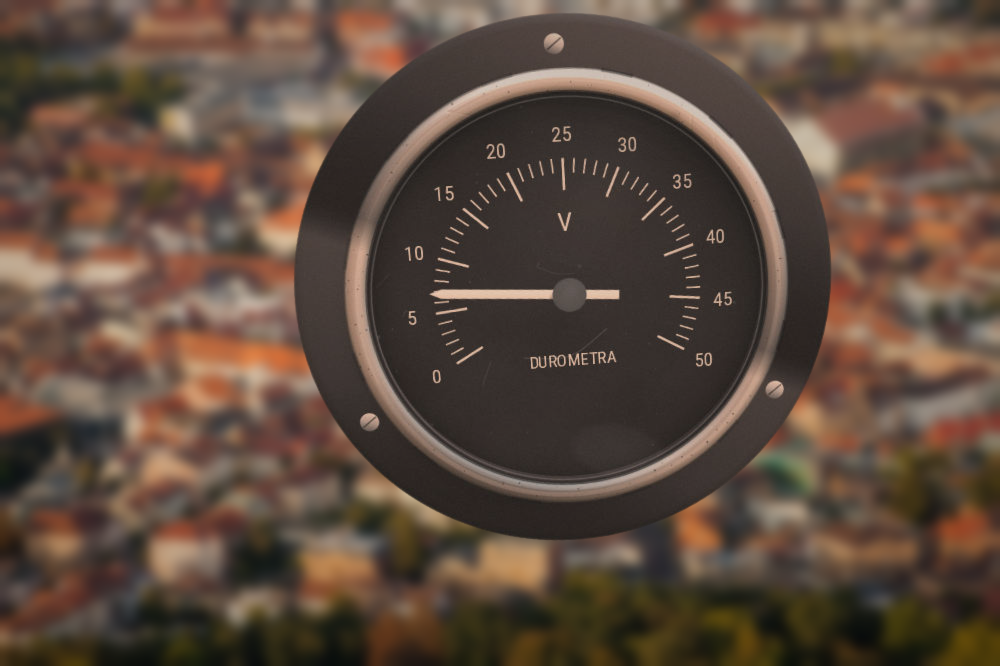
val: 7 (V)
